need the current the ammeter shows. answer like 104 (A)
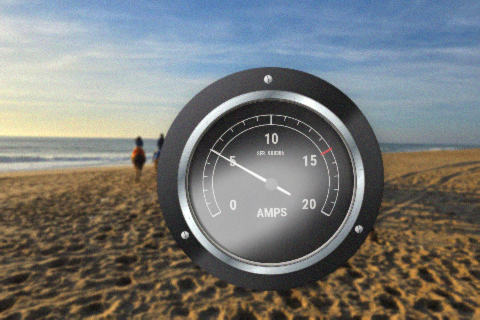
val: 5 (A)
